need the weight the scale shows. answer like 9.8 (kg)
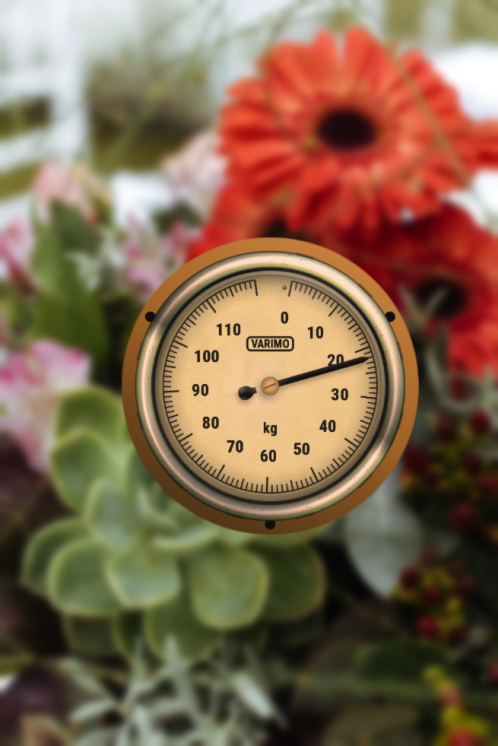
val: 22 (kg)
